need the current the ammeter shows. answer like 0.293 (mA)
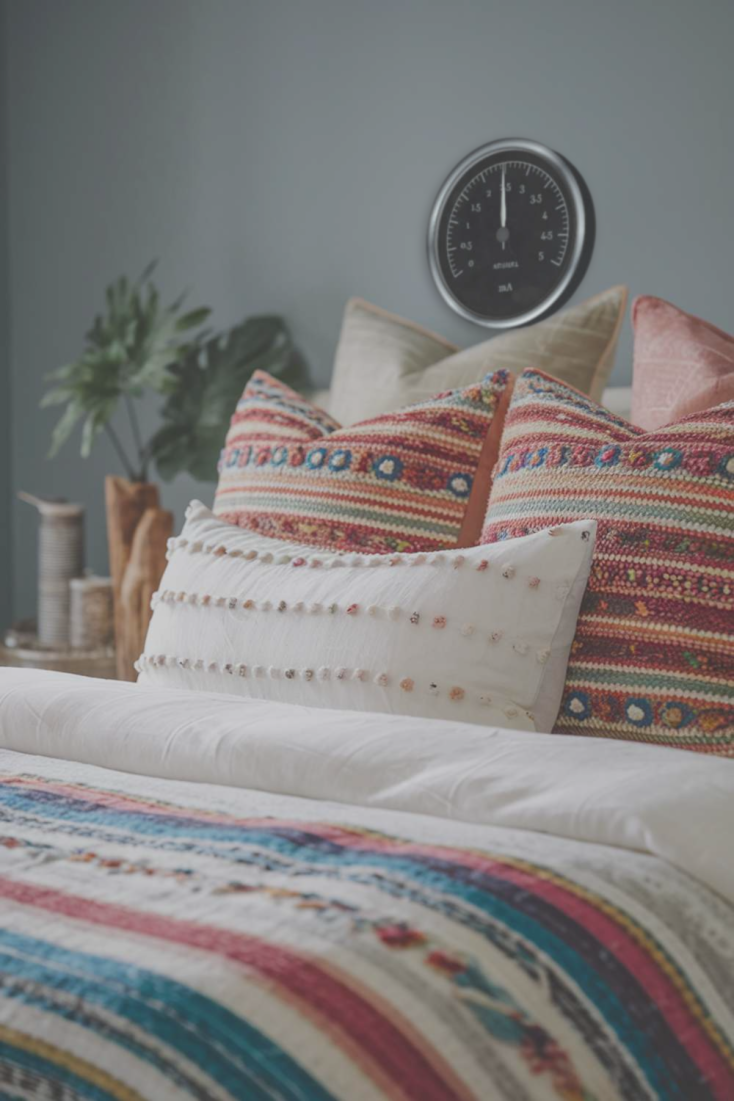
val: 2.5 (mA)
